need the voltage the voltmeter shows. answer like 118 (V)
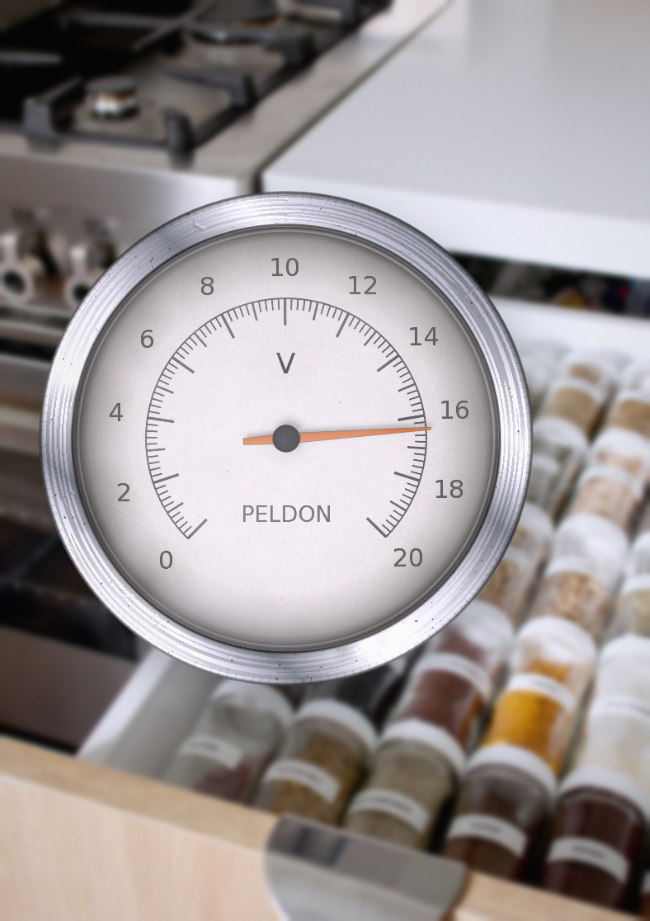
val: 16.4 (V)
